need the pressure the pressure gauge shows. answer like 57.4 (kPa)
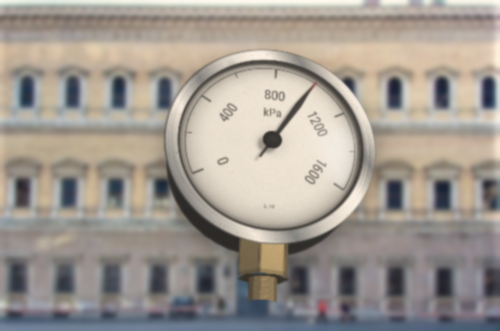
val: 1000 (kPa)
